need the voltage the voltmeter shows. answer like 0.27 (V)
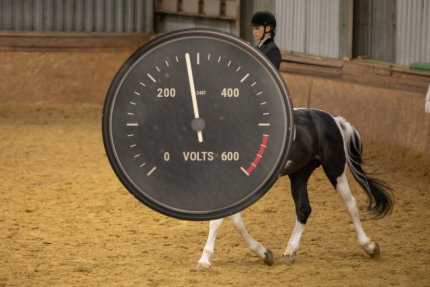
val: 280 (V)
